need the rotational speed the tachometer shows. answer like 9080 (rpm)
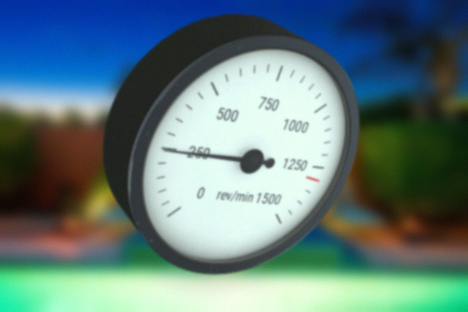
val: 250 (rpm)
